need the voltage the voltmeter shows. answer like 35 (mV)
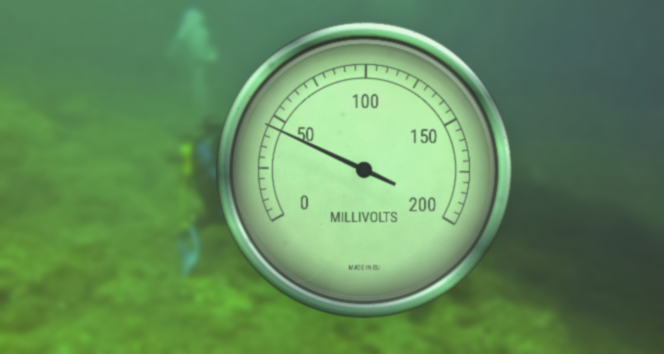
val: 45 (mV)
